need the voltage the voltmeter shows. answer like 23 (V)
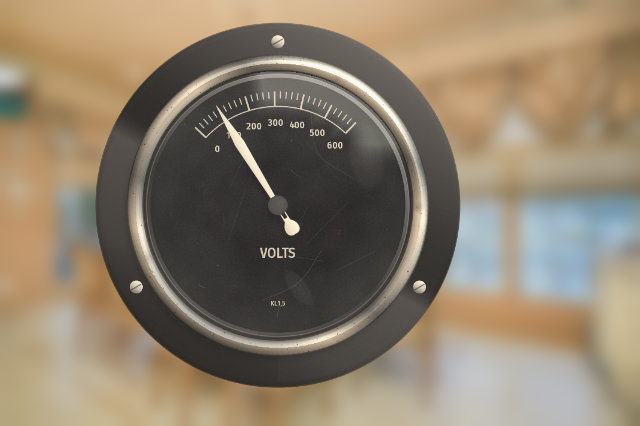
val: 100 (V)
